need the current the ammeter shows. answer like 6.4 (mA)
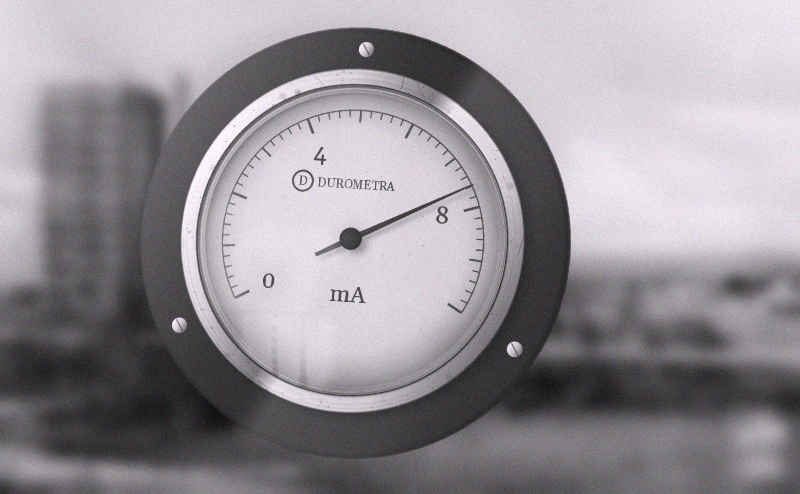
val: 7.6 (mA)
